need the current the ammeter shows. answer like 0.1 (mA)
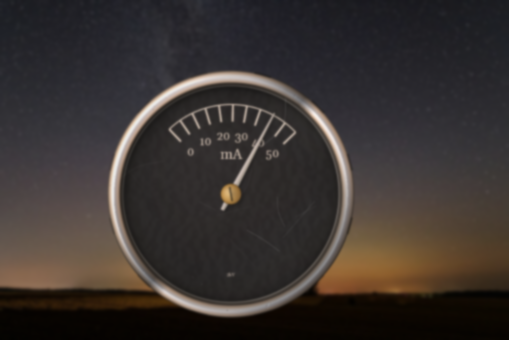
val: 40 (mA)
